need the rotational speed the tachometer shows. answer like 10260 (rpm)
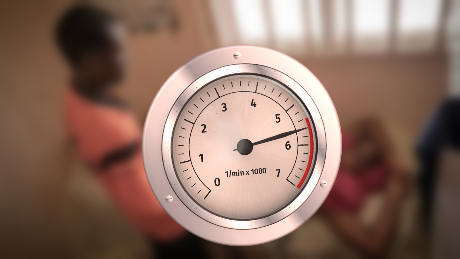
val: 5600 (rpm)
